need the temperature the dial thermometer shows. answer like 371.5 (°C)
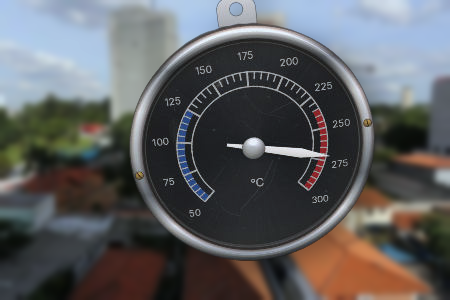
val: 270 (°C)
